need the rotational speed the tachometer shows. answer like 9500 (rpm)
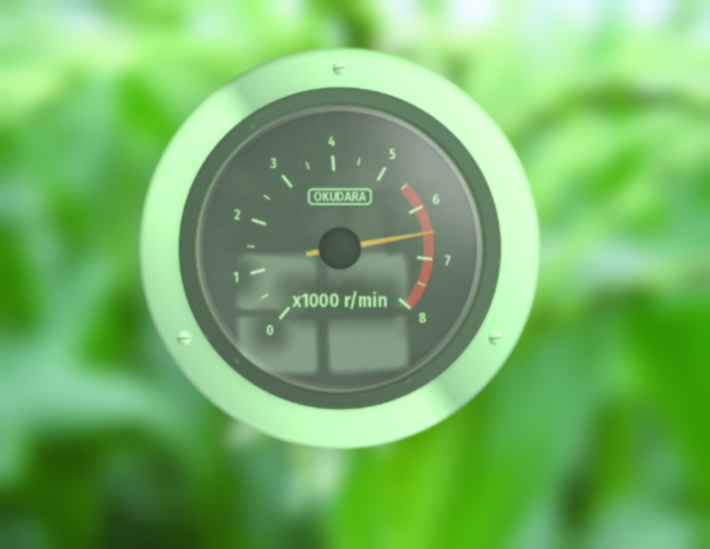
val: 6500 (rpm)
